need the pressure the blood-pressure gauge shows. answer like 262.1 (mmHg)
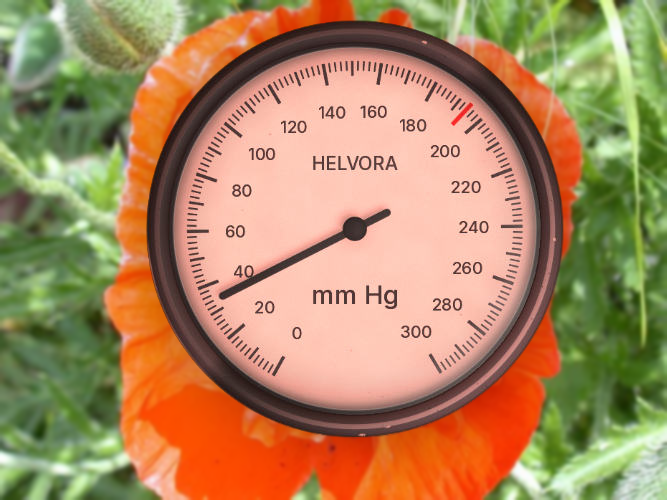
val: 34 (mmHg)
